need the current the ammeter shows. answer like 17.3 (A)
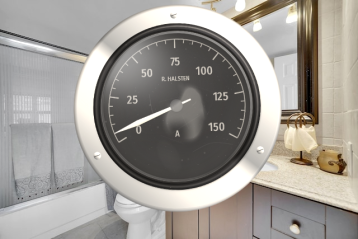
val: 5 (A)
